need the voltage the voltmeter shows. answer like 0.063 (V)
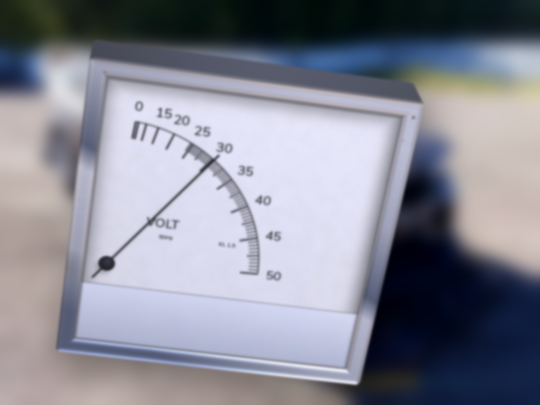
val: 30 (V)
